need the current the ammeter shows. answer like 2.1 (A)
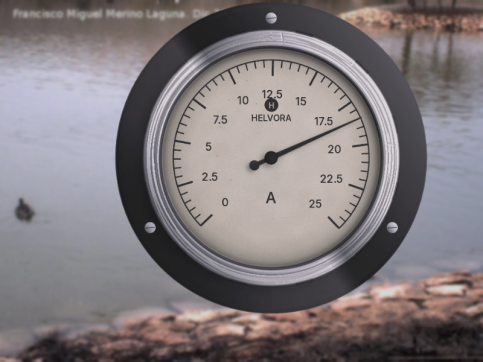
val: 18.5 (A)
